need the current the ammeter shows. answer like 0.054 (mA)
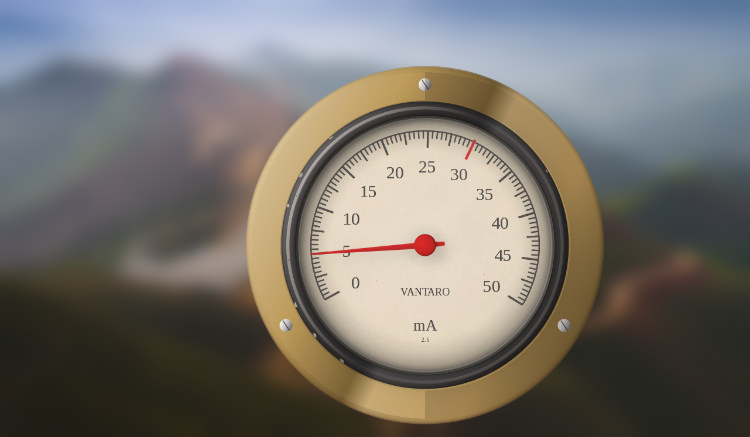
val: 5 (mA)
